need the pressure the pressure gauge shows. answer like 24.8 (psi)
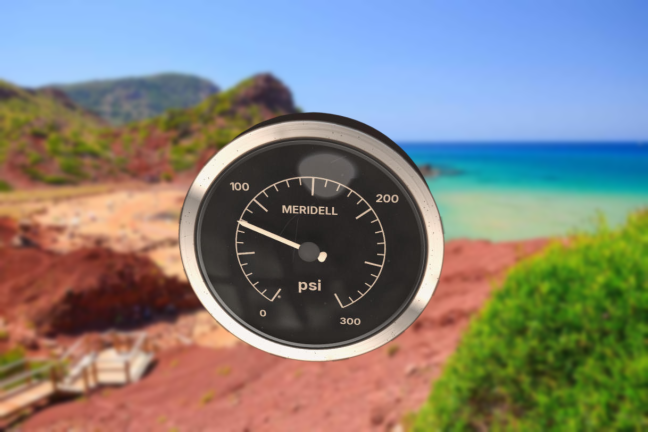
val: 80 (psi)
